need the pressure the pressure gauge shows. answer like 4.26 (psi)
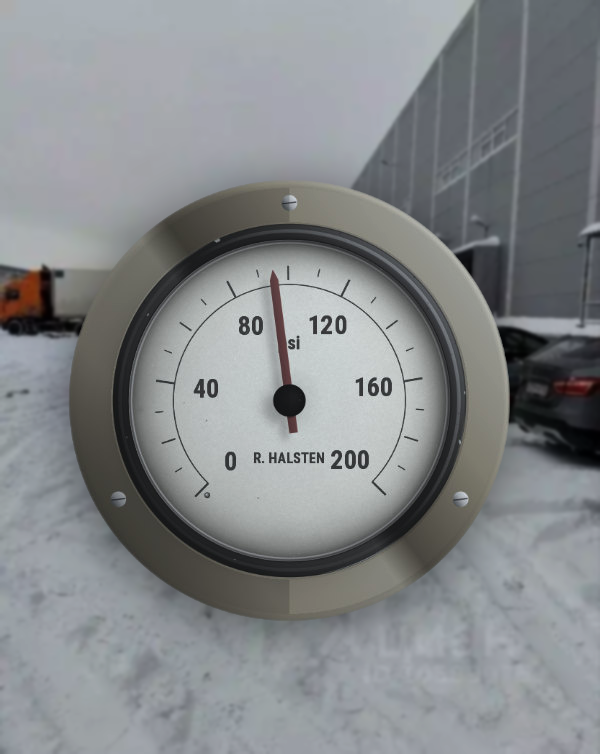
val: 95 (psi)
